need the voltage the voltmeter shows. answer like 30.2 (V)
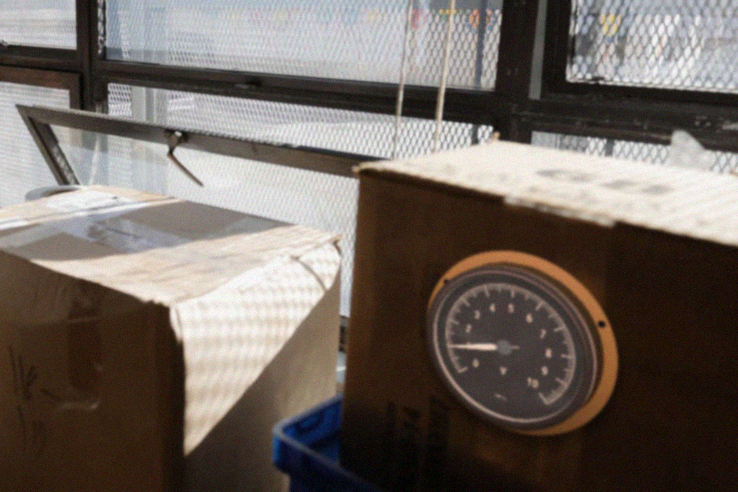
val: 1 (V)
